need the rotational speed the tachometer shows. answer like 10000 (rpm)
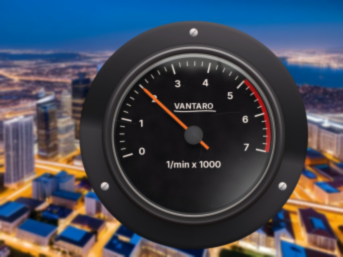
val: 2000 (rpm)
